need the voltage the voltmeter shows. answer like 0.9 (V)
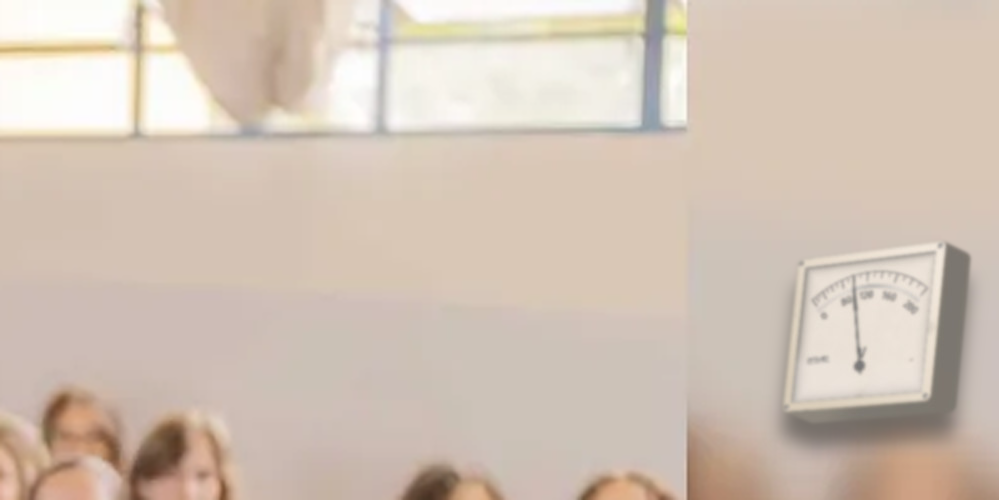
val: 100 (V)
